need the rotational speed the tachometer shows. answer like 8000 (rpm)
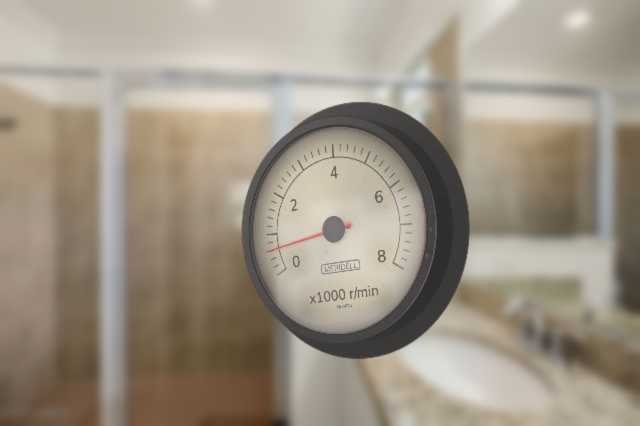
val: 600 (rpm)
